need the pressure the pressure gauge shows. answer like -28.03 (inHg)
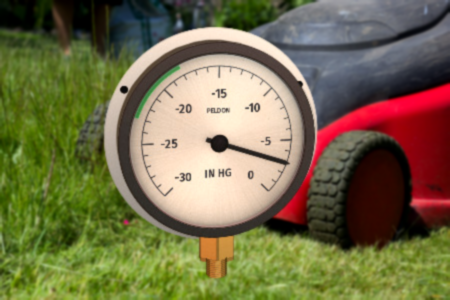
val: -3 (inHg)
